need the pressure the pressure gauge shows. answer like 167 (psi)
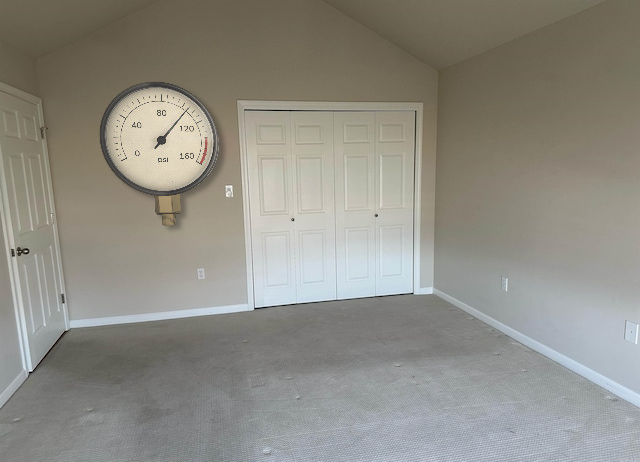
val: 105 (psi)
